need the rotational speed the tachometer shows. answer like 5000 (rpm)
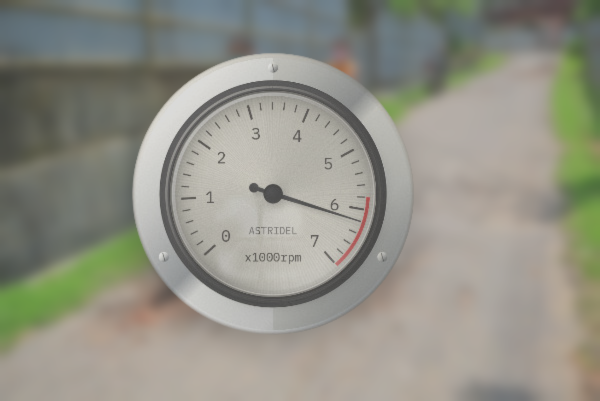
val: 6200 (rpm)
